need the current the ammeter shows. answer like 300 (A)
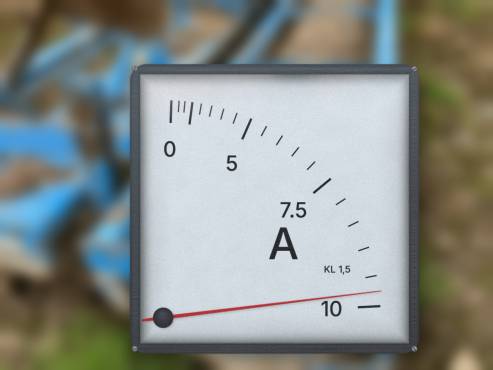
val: 9.75 (A)
